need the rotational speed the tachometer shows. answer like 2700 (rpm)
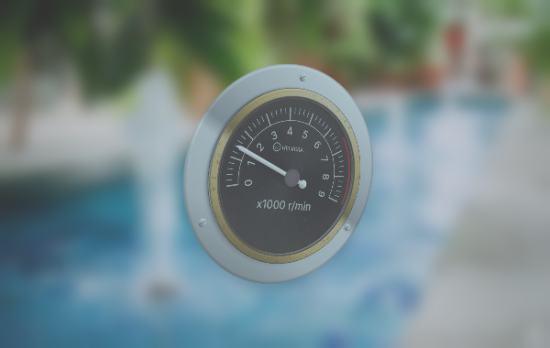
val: 1400 (rpm)
